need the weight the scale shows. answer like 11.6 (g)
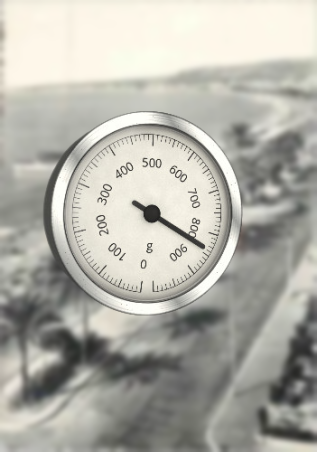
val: 840 (g)
